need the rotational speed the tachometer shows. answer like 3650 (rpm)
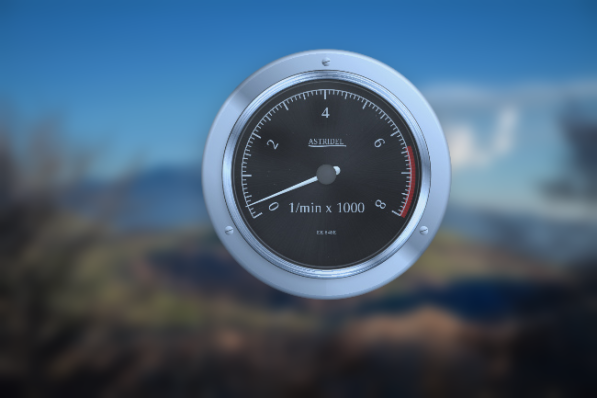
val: 300 (rpm)
